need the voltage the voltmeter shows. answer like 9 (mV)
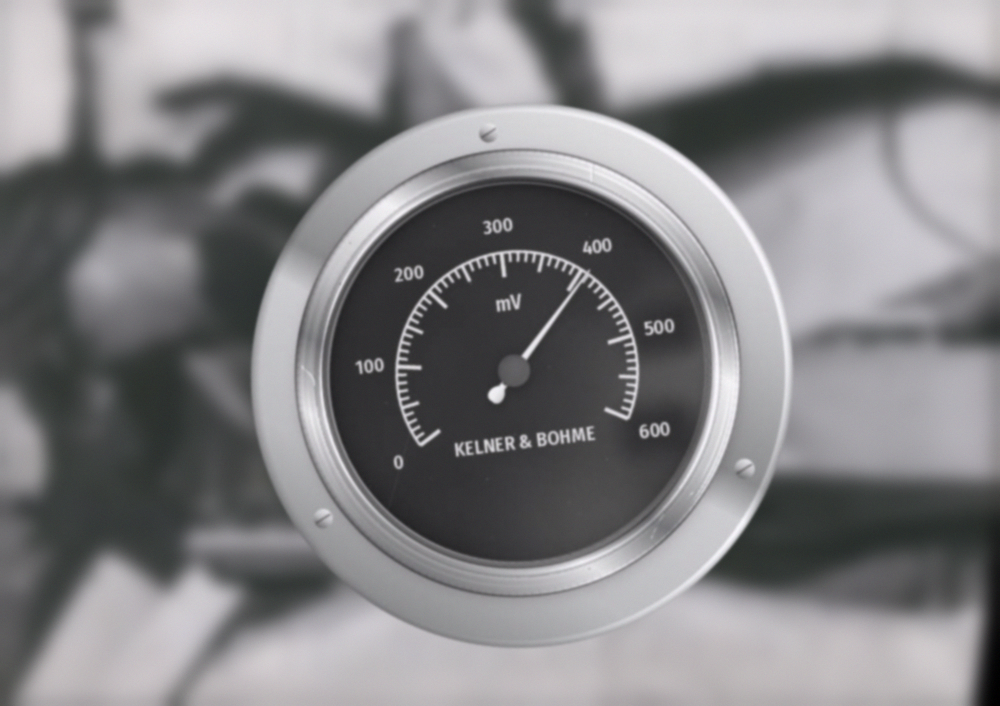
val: 410 (mV)
